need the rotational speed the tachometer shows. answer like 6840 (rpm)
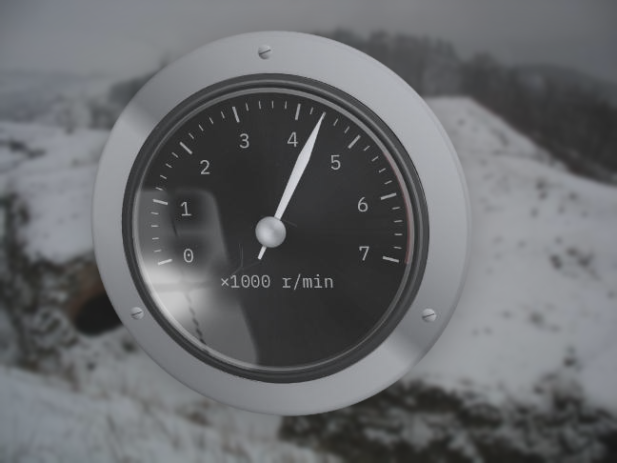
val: 4400 (rpm)
